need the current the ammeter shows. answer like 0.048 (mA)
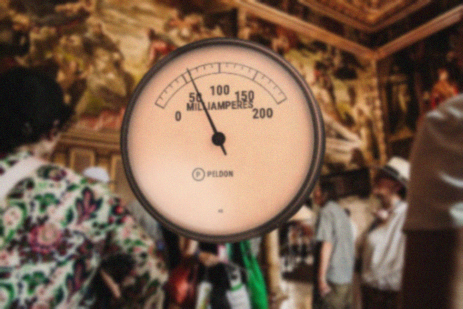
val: 60 (mA)
